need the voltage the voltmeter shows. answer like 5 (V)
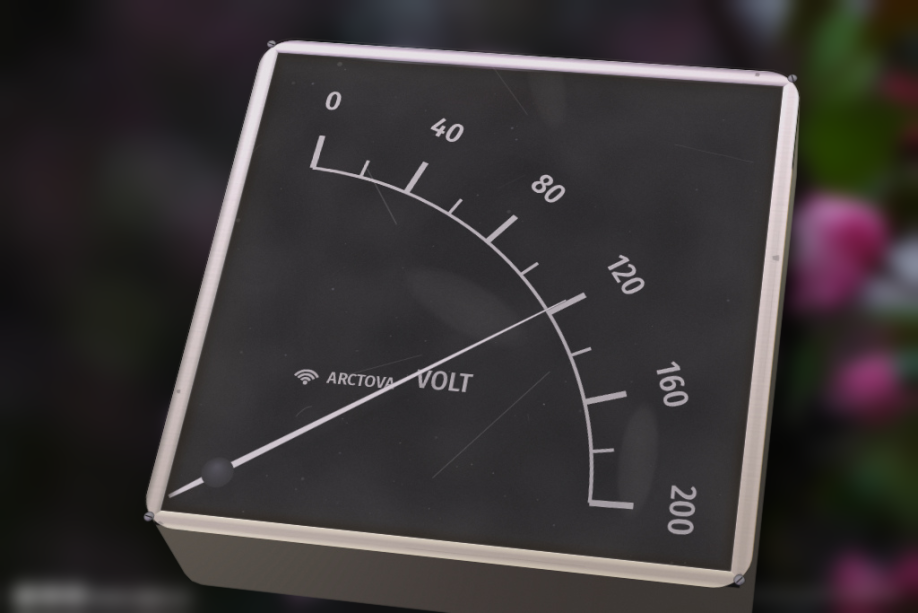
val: 120 (V)
